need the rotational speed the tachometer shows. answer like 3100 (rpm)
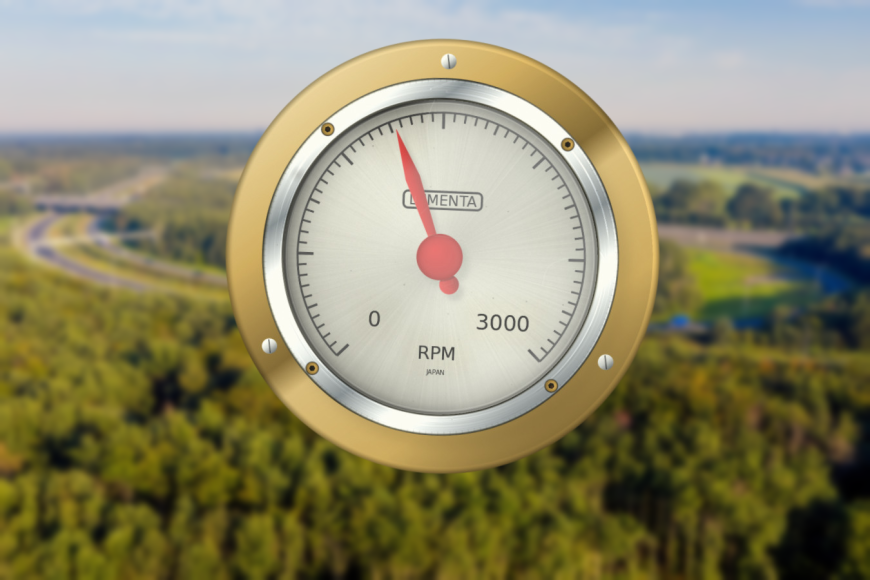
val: 1275 (rpm)
